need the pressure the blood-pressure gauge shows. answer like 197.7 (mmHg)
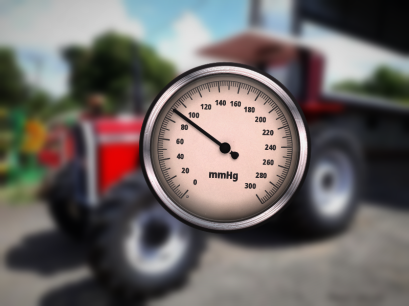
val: 90 (mmHg)
